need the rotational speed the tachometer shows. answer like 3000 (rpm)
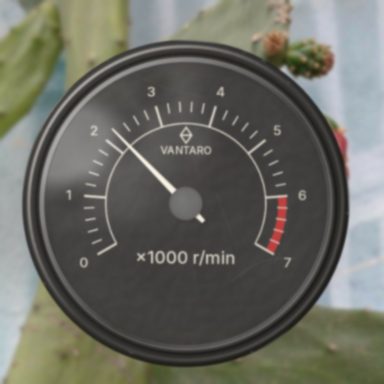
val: 2200 (rpm)
